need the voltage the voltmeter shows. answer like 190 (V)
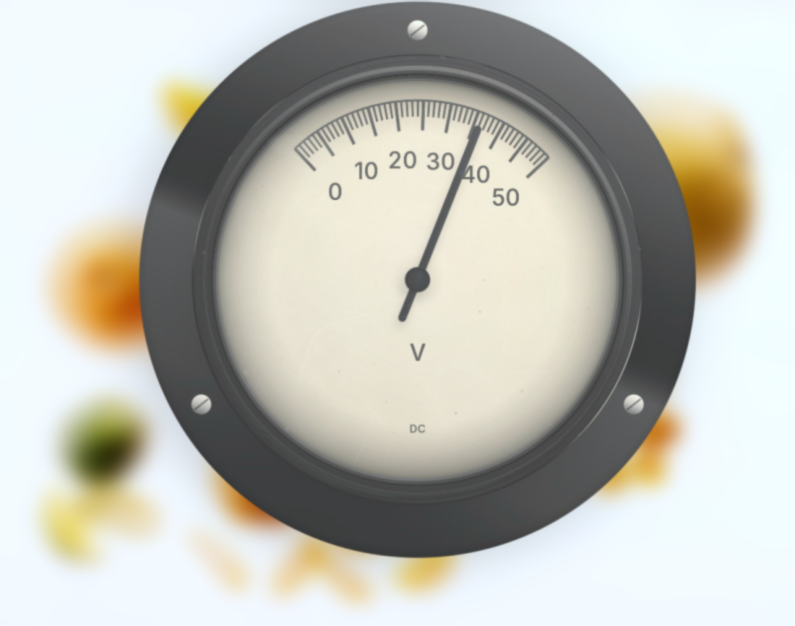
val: 36 (V)
